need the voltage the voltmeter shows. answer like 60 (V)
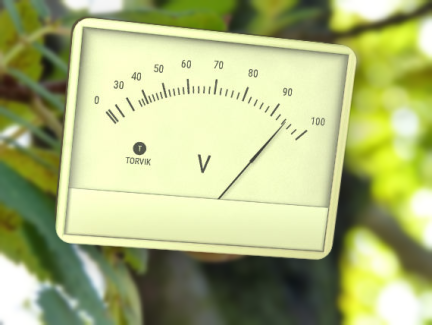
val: 94 (V)
